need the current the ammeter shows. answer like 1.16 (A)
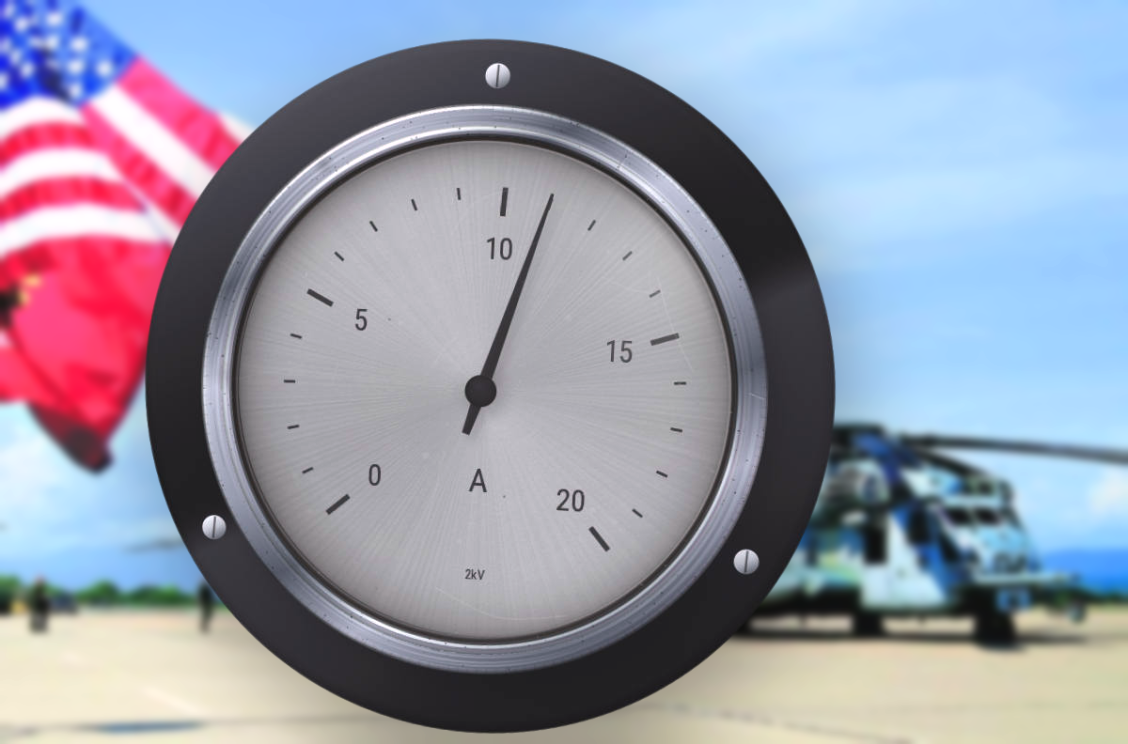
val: 11 (A)
